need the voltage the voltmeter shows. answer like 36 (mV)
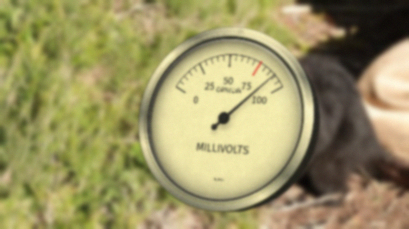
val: 90 (mV)
